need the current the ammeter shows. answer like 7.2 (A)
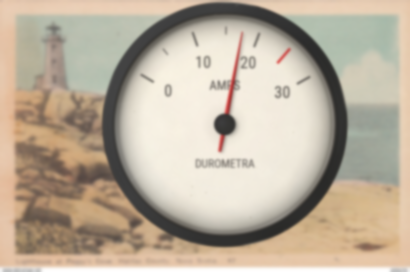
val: 17.5 (A)
